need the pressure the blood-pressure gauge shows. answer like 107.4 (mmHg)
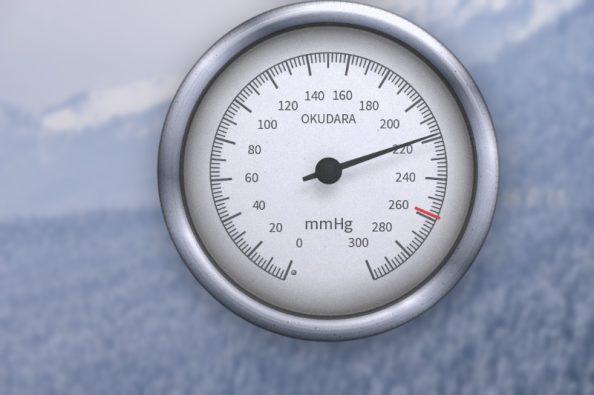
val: 218 (mmHg)
